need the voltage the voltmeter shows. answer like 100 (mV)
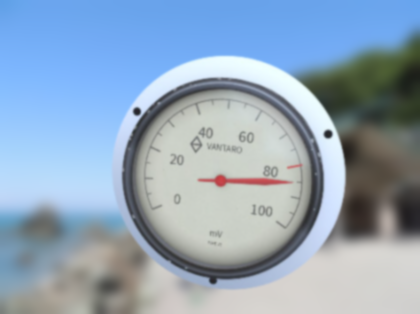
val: 85 (mV)
